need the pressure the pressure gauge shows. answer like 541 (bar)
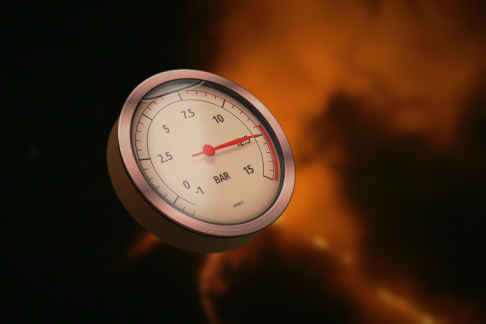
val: 12.5 (bar)
